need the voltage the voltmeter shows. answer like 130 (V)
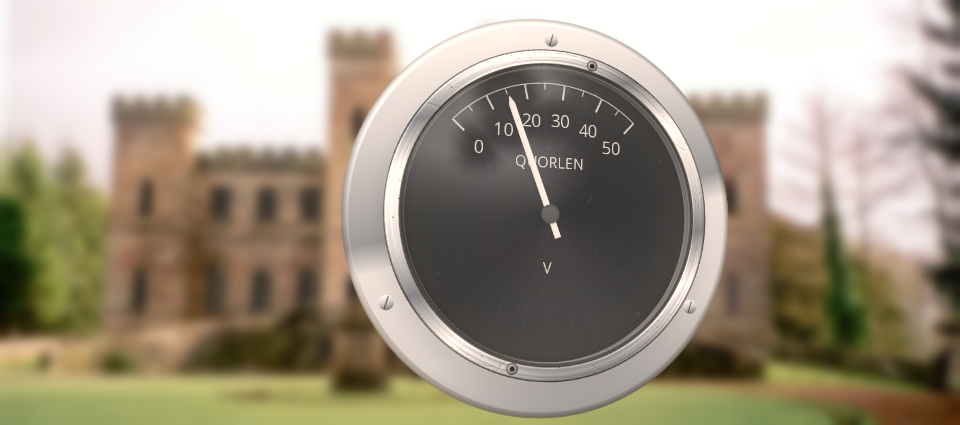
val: 15 (V)
